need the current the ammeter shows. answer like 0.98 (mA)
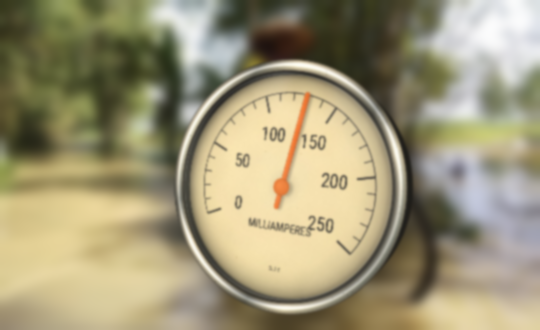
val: 130 (mA)
